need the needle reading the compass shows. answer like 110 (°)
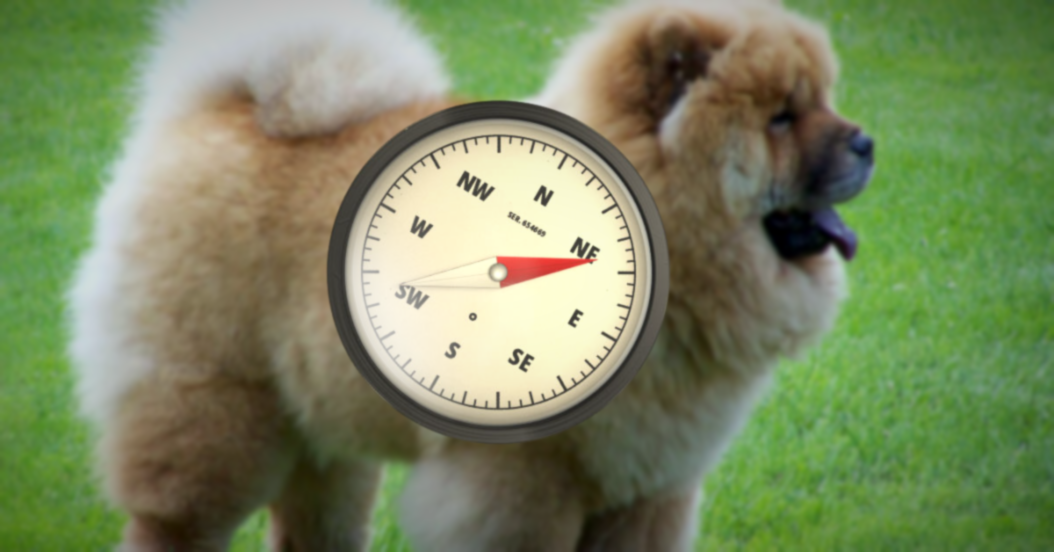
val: 52.5 (°)
